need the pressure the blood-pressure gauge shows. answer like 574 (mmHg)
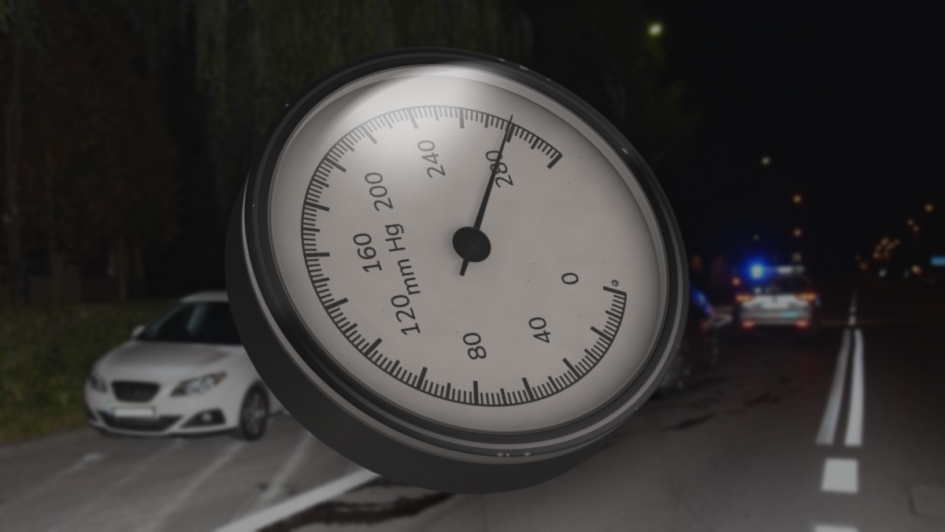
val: 278 (mmHg)
